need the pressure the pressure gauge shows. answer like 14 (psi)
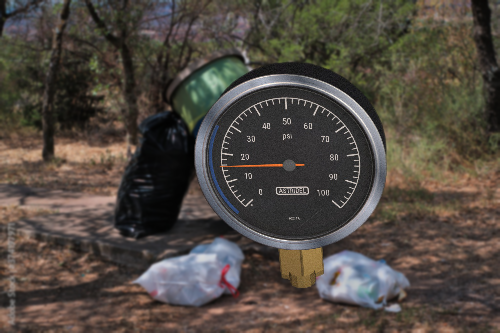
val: 16 (psi)
